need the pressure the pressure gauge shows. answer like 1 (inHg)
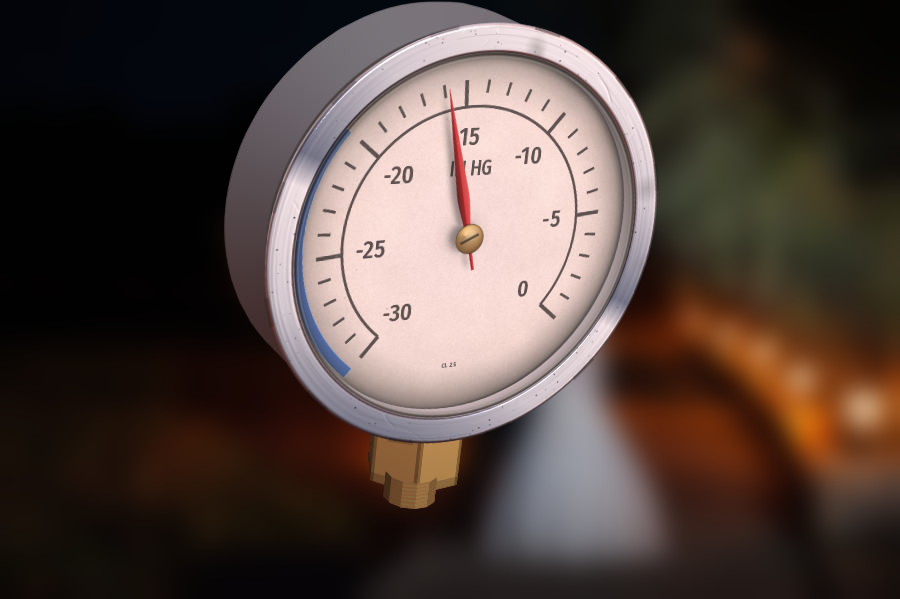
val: -16 (inHg)
